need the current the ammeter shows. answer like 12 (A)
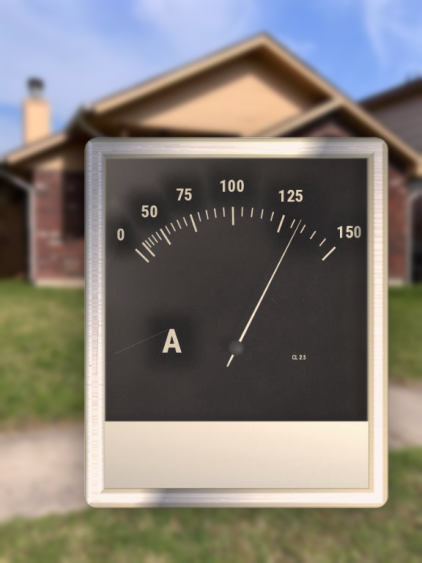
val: 132.5 (A)
